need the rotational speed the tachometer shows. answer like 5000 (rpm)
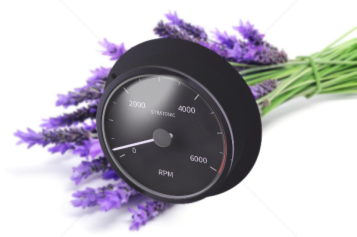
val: 250 (rpm)
